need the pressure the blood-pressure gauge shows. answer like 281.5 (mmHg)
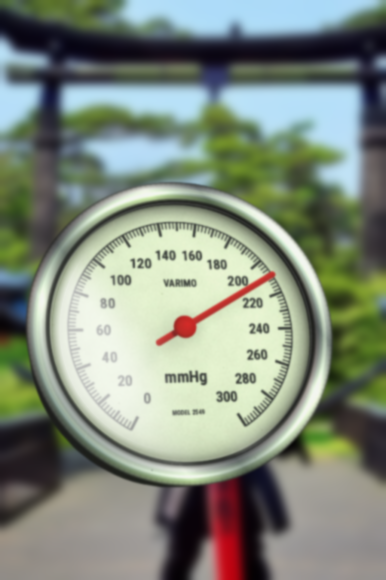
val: 210 (mmHg)
